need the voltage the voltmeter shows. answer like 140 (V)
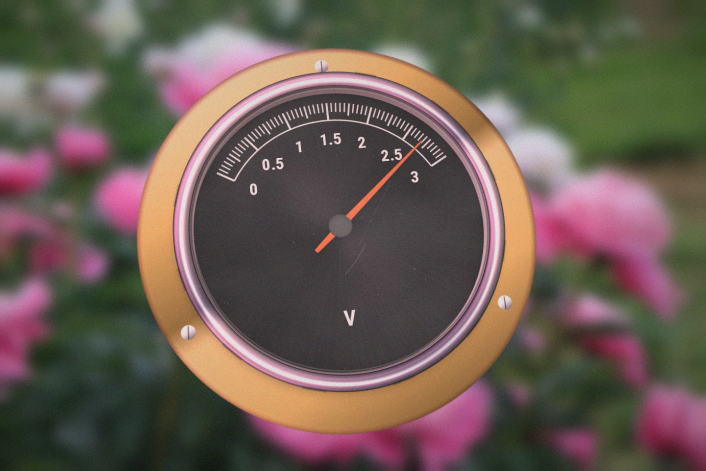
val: 2.7 (V)
